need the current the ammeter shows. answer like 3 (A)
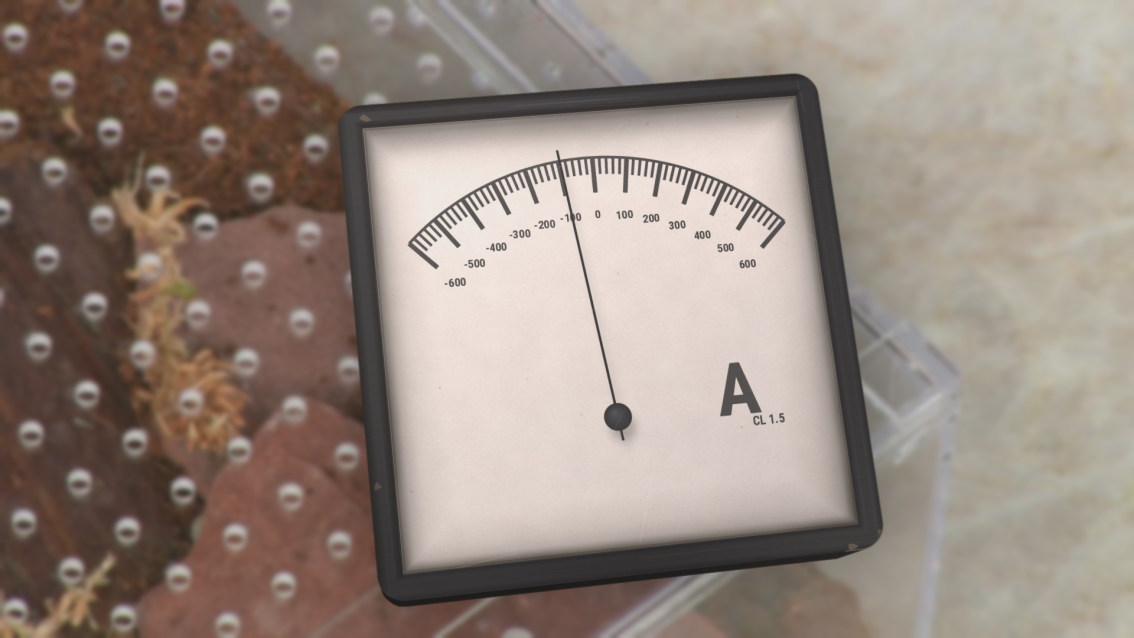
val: -100 (A)
